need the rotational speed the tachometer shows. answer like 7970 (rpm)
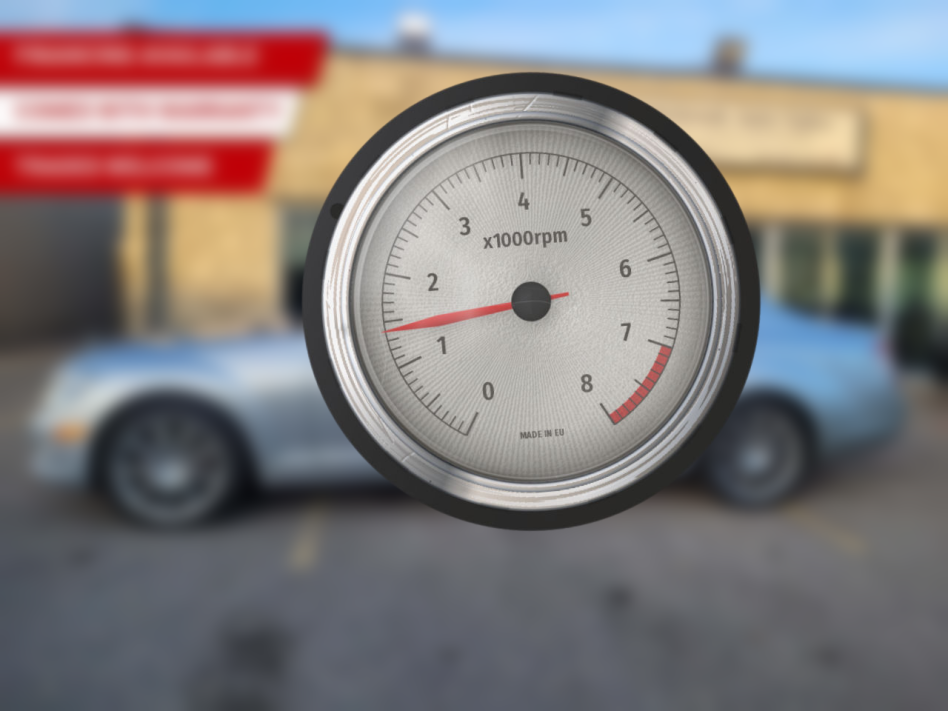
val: 1400 (rpm)
